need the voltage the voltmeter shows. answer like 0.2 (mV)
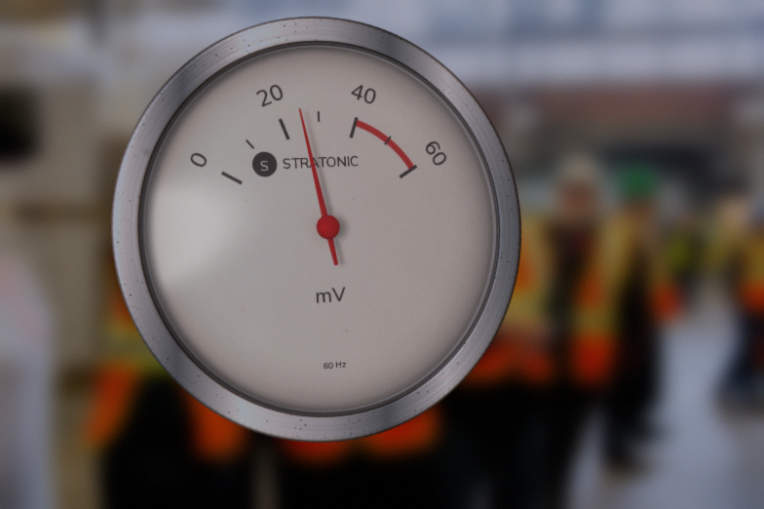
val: 25 (mV)
